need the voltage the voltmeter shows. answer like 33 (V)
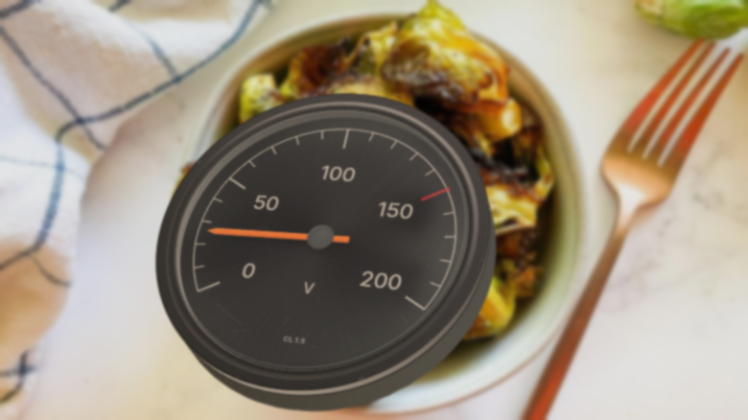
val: 25 (V)
